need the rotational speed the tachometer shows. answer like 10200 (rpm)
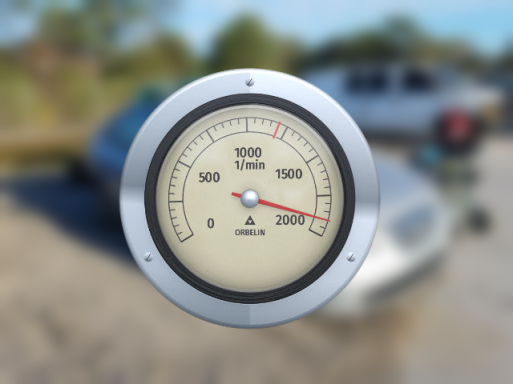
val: 1900 (rpm)
